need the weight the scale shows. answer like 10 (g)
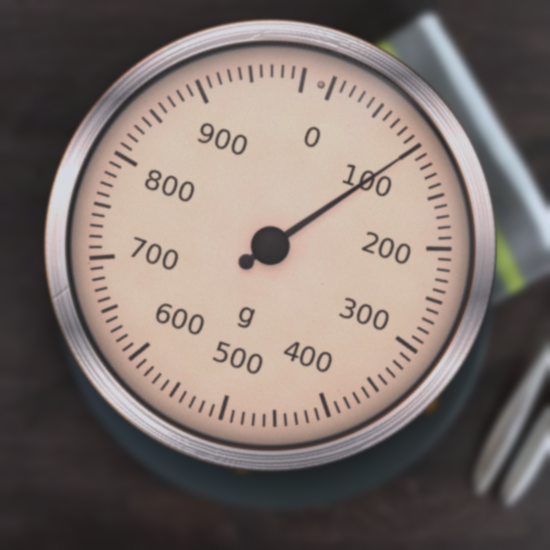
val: 100 (g)
